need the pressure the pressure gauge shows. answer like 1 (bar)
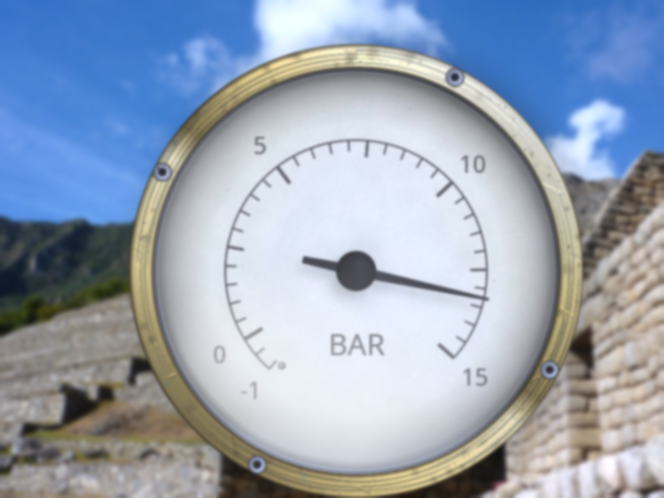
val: 13.25 (bar)
